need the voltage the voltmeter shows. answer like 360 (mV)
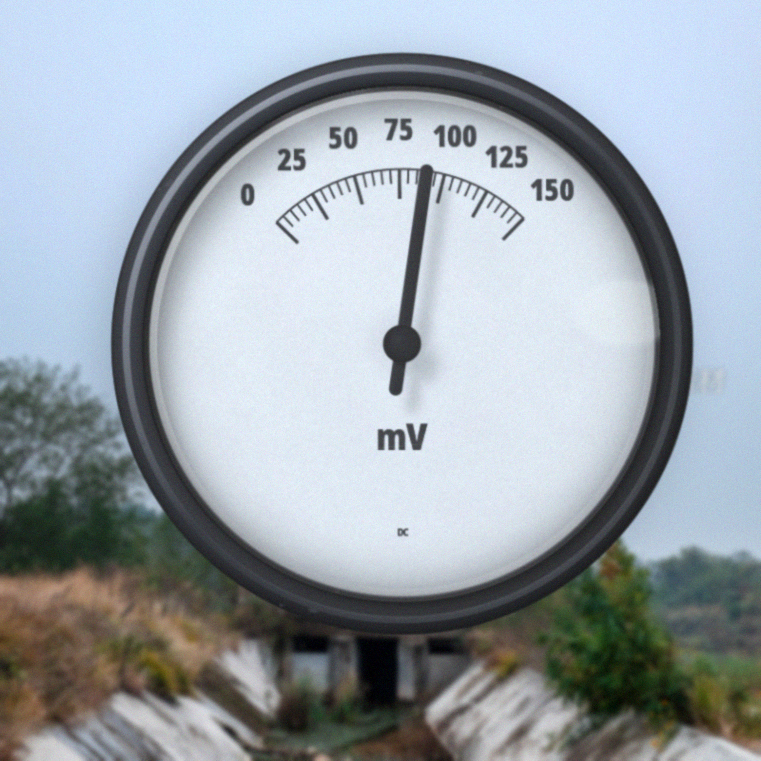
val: 90 (mV)
